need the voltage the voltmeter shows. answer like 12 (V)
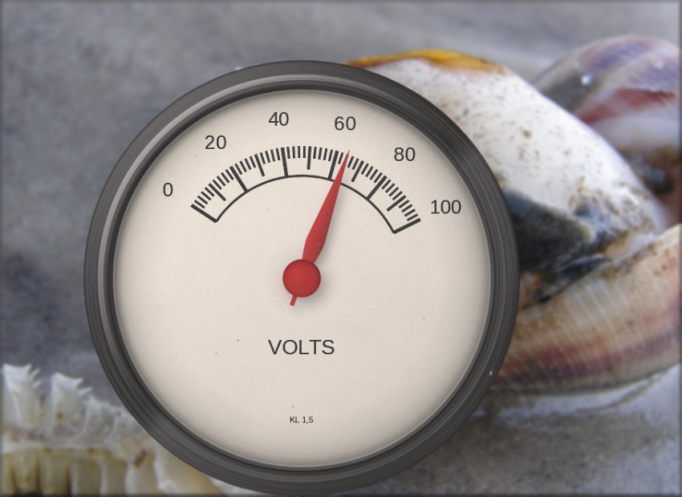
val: 64 (V)
